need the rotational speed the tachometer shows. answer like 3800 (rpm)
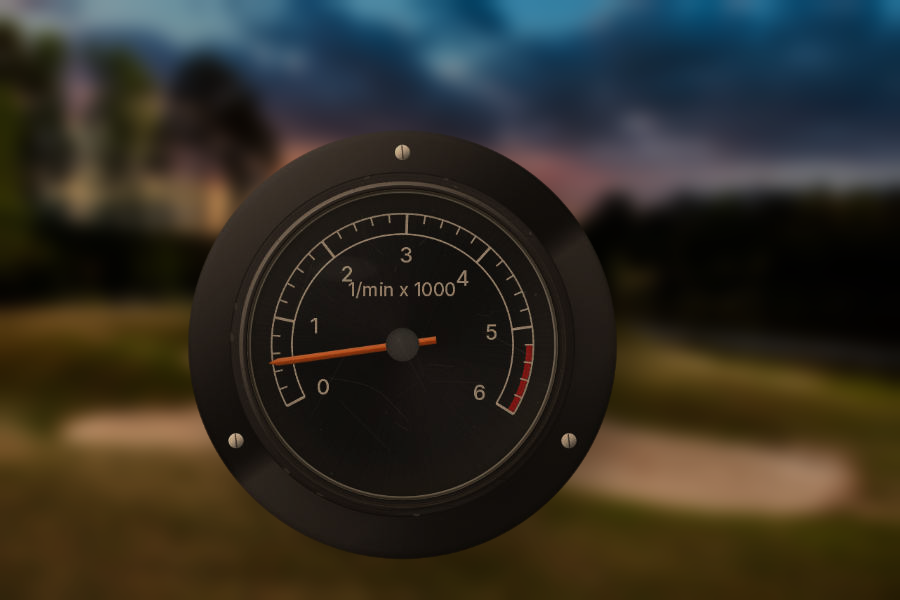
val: 500 (rpm)
